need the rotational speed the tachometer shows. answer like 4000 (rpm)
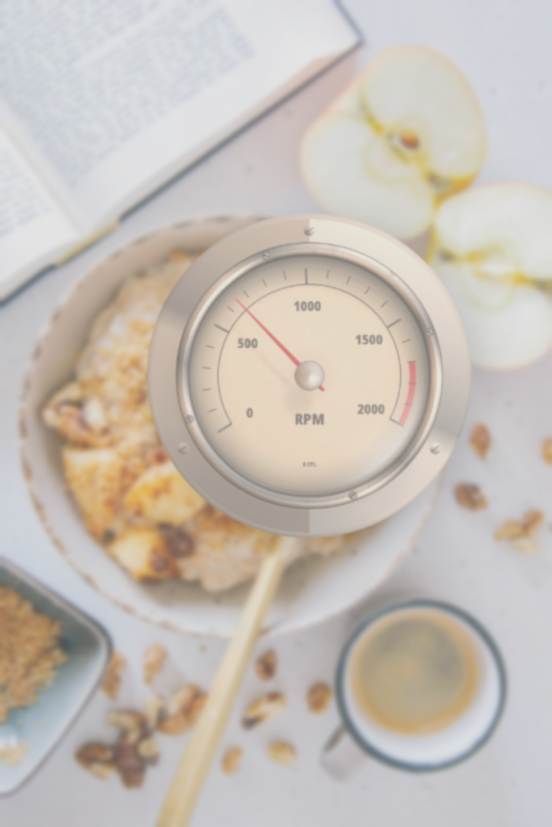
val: 650 (rpm)
